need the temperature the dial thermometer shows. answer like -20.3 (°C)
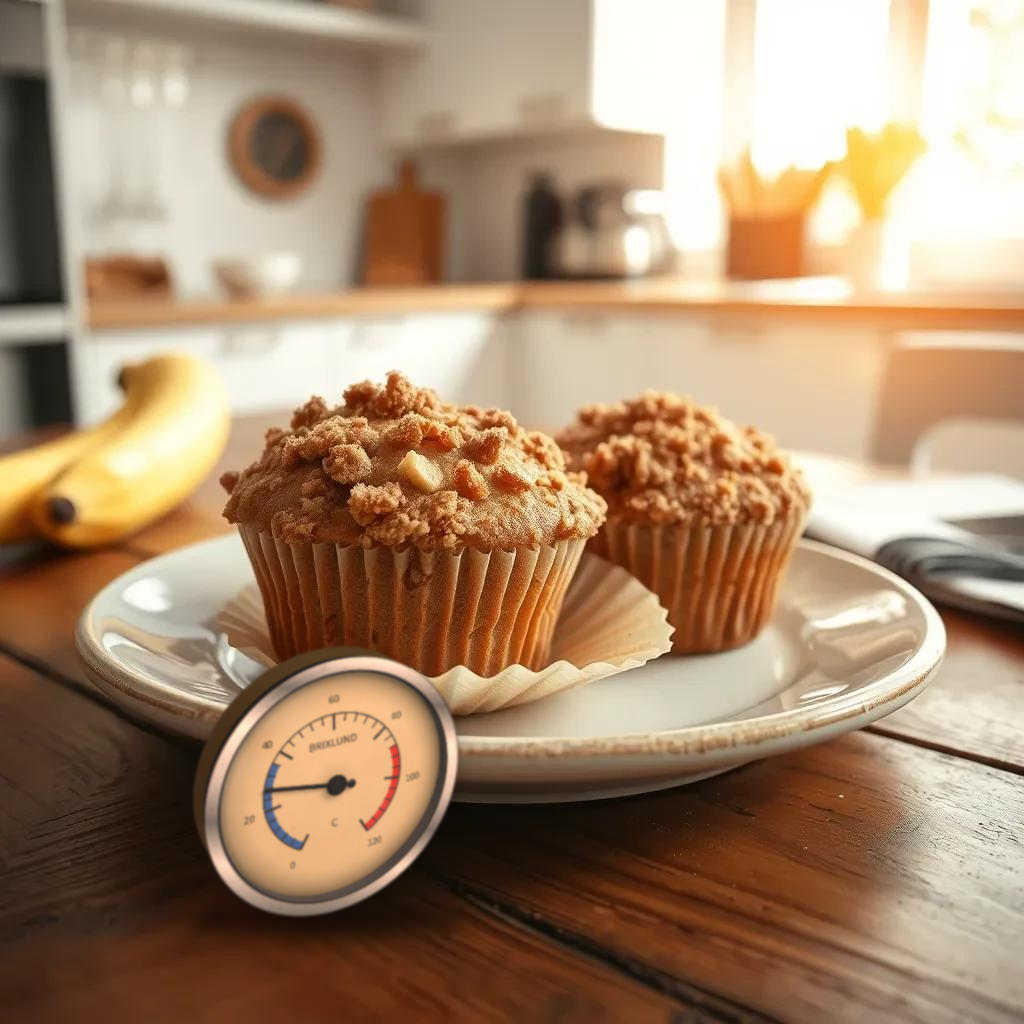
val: 28 (°C)
